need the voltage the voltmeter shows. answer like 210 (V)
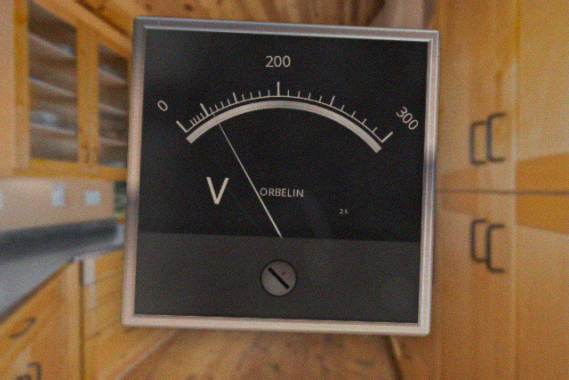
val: 110 (V)
